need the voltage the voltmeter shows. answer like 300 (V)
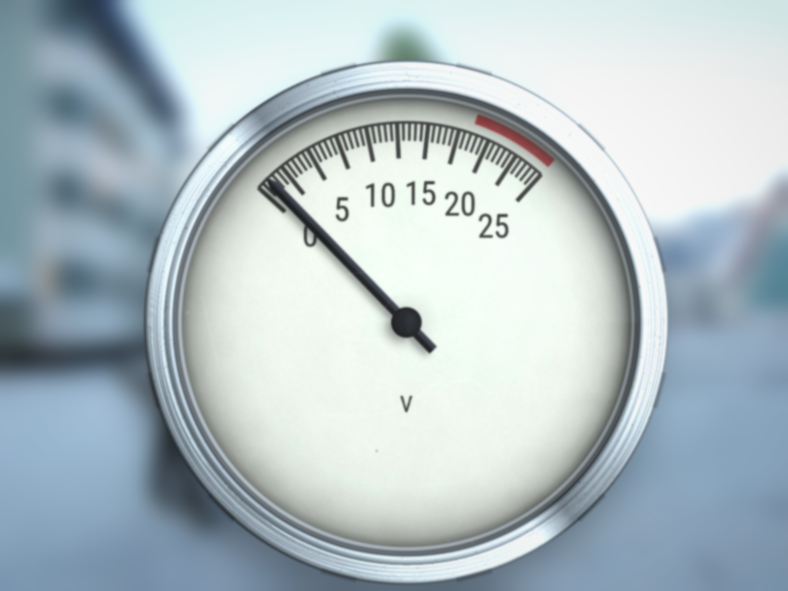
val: 1 (V)
